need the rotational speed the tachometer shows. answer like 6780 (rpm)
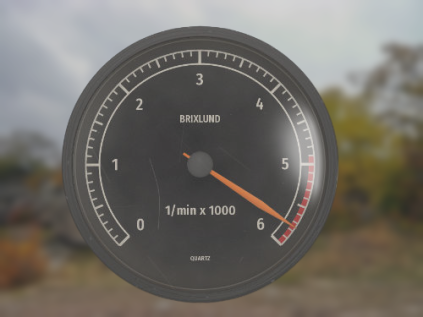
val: 5750 (rpm)
